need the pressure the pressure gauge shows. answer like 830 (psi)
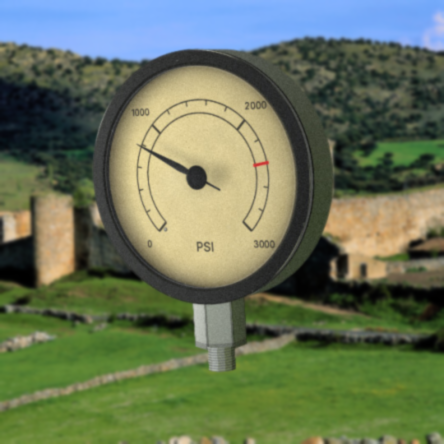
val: 800 (psi)
